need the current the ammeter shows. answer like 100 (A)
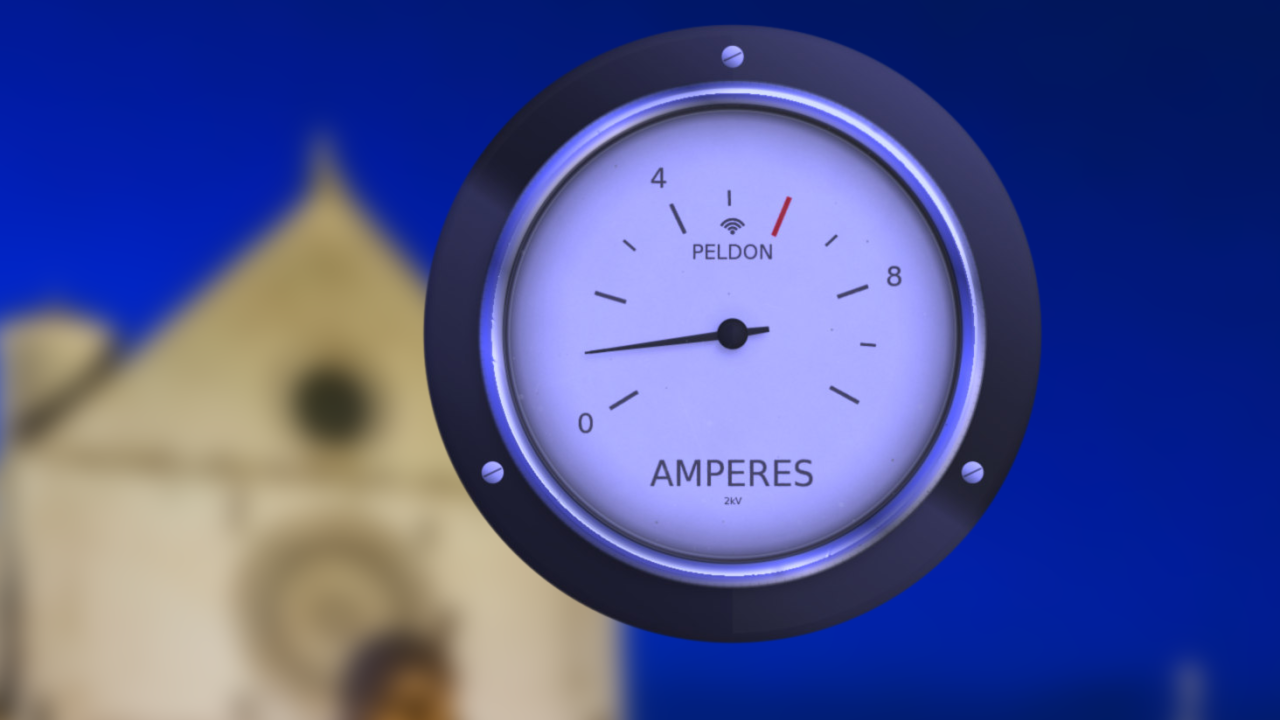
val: 1 (A)
